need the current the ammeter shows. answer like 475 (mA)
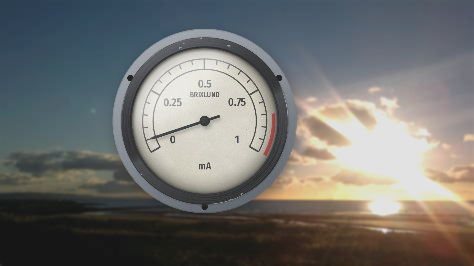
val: 0.05 (mA)
